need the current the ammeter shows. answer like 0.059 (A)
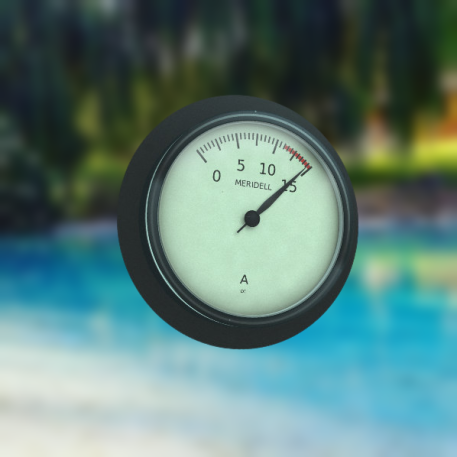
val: 14.5 (A)
